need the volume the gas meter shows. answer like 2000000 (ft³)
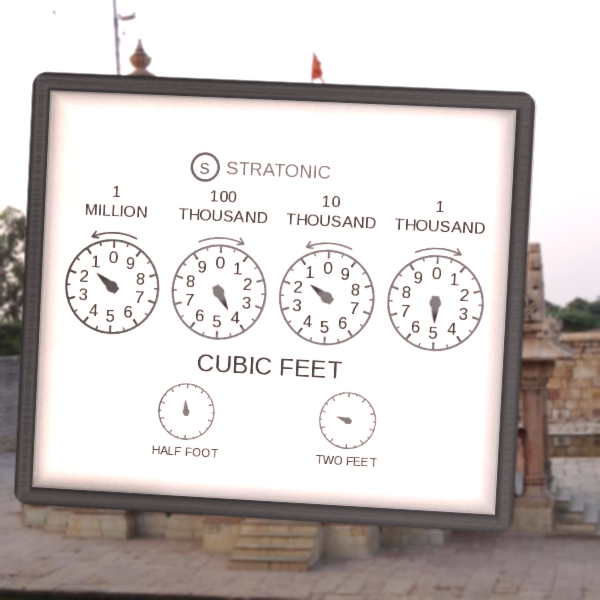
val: 141500 (ft³)
